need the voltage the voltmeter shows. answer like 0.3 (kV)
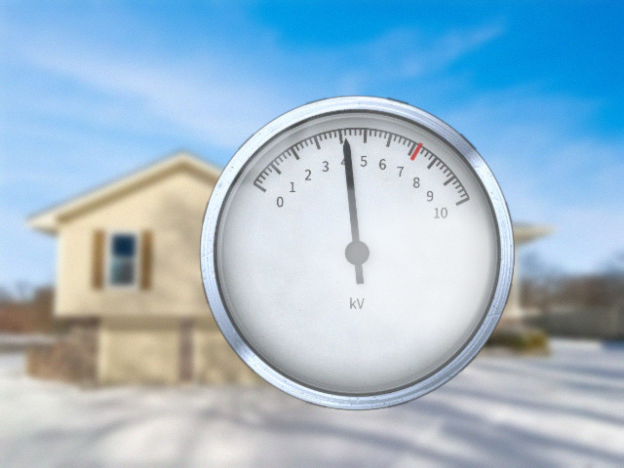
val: 4.2 (kV)
